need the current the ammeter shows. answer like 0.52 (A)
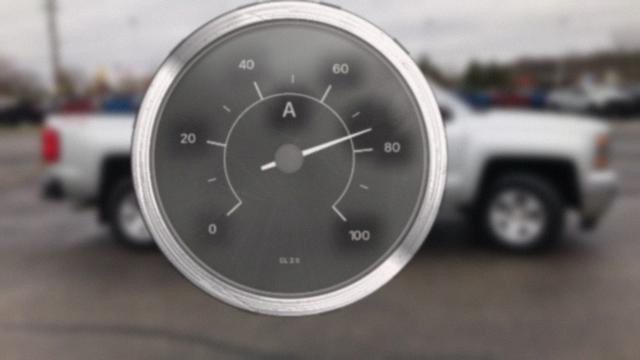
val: 75 (A)
